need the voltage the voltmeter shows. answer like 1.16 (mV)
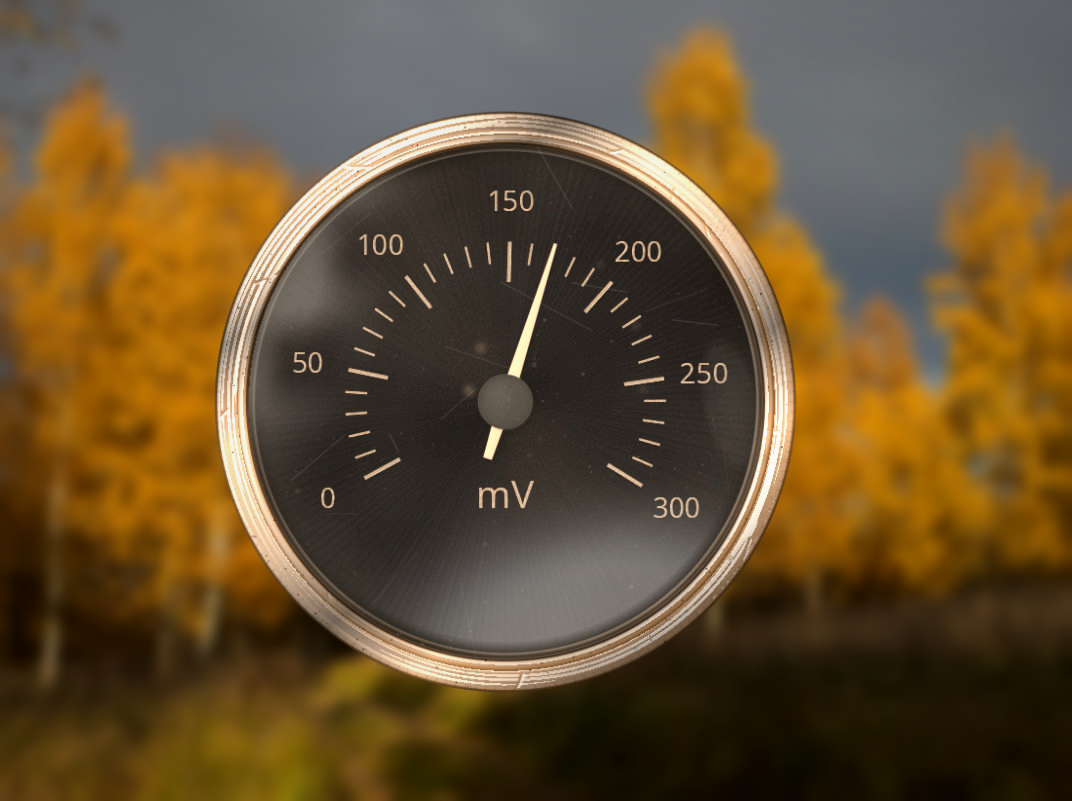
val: 170 (mV)
